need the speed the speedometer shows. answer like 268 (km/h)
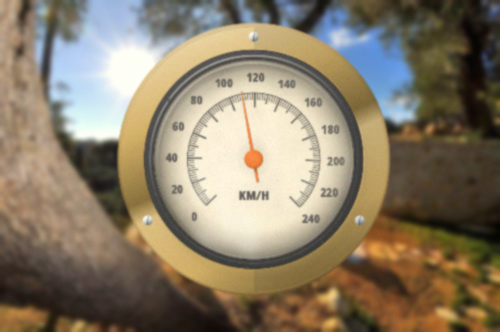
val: 110 (km/h)
